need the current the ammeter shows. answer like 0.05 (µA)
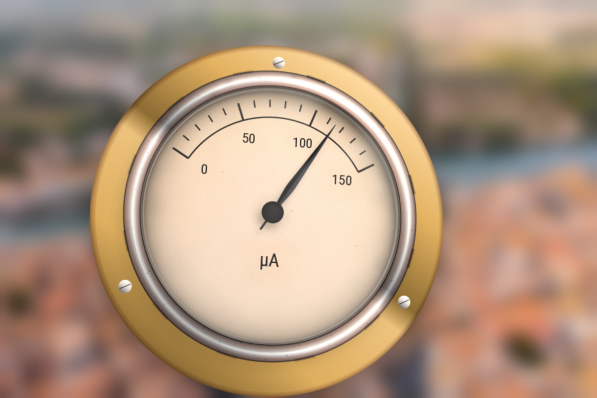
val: 115 (µA)
